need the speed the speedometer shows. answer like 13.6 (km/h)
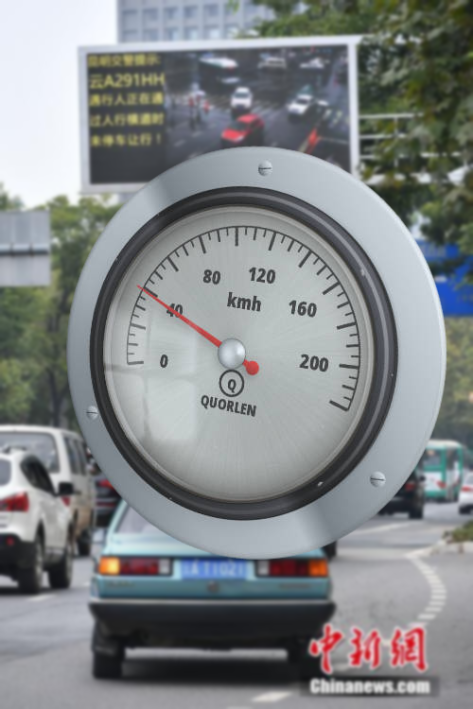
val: 40 (km/h)
